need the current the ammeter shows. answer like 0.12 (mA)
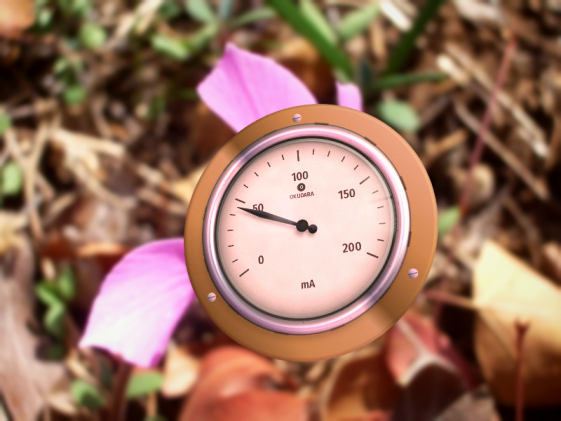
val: 45 (mA)
